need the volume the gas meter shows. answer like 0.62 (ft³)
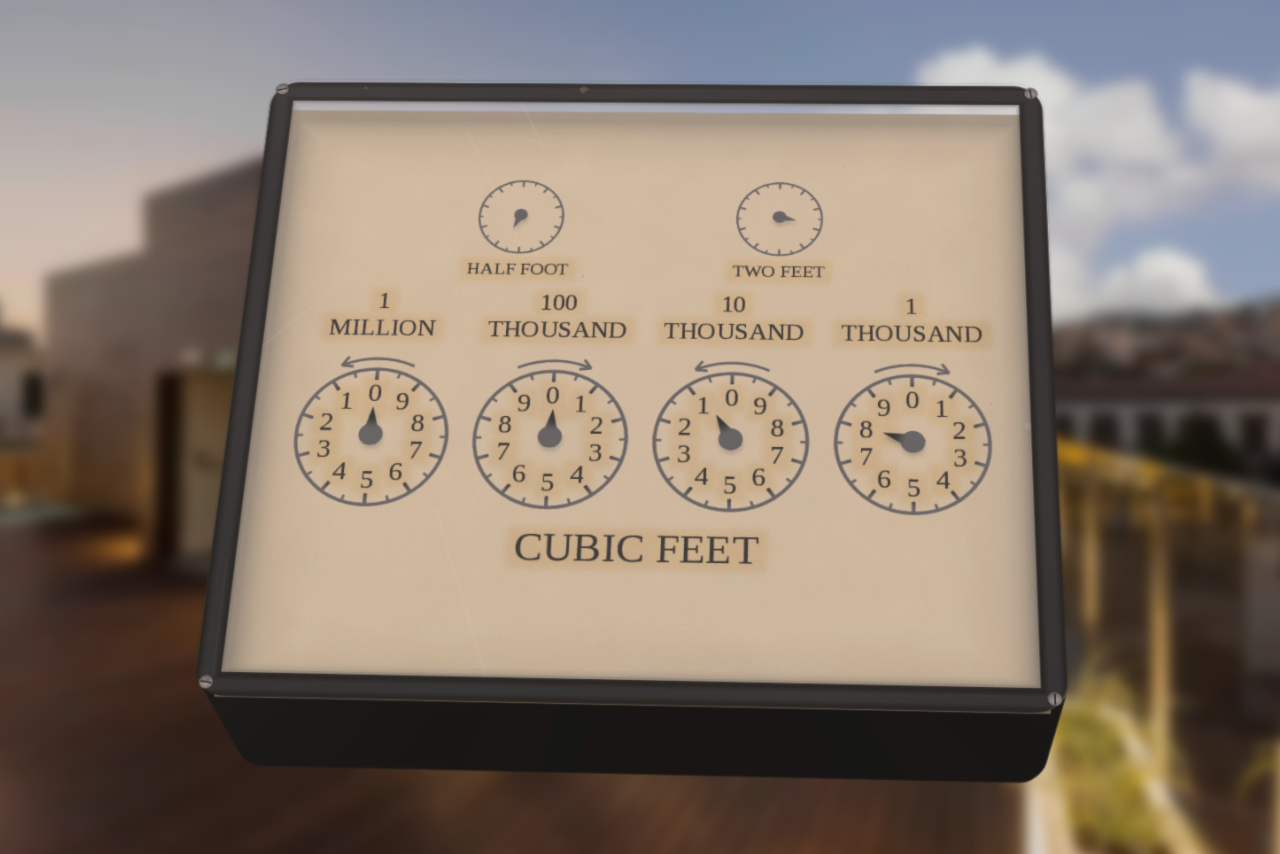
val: 800 (ft³)
